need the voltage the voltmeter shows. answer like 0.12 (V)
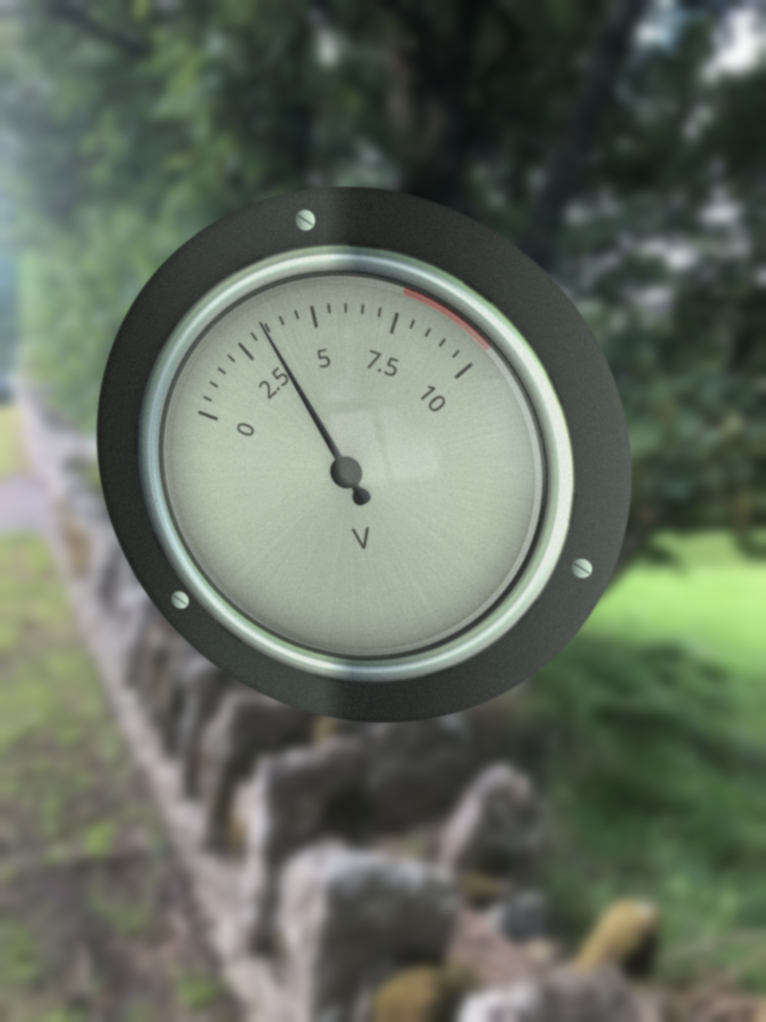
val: 3.5 (V)
